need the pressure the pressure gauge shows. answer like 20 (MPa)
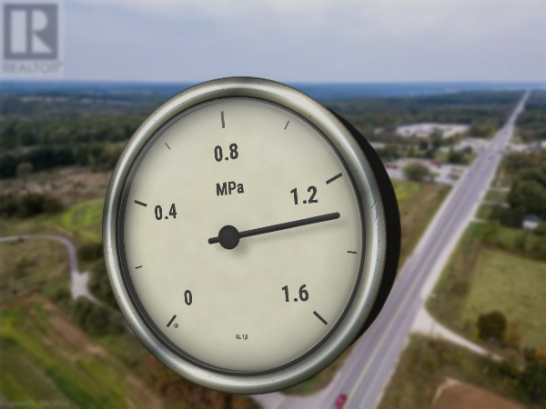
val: 1.3 (MPa)
